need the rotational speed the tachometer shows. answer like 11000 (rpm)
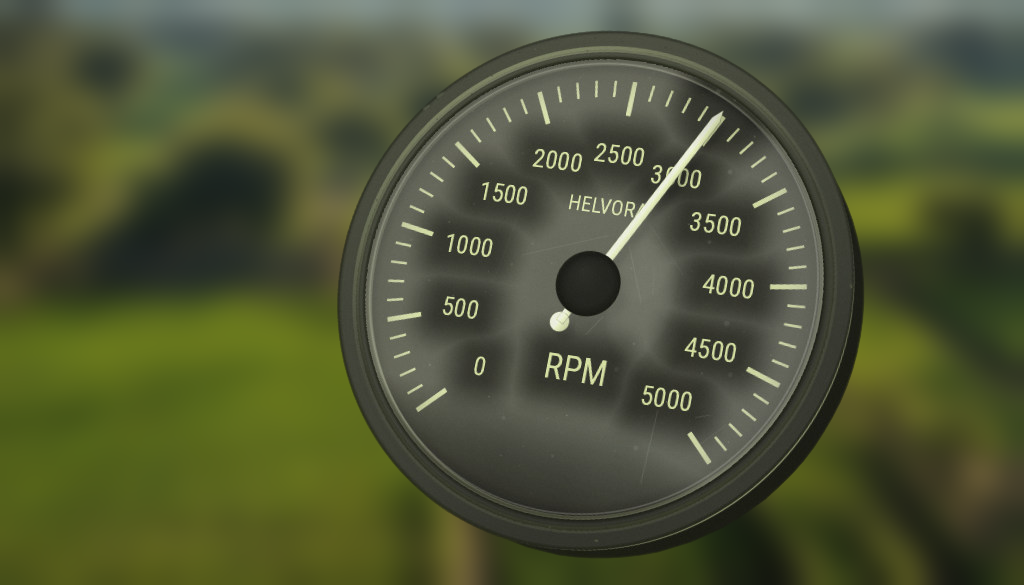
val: 3000 (rpm)
